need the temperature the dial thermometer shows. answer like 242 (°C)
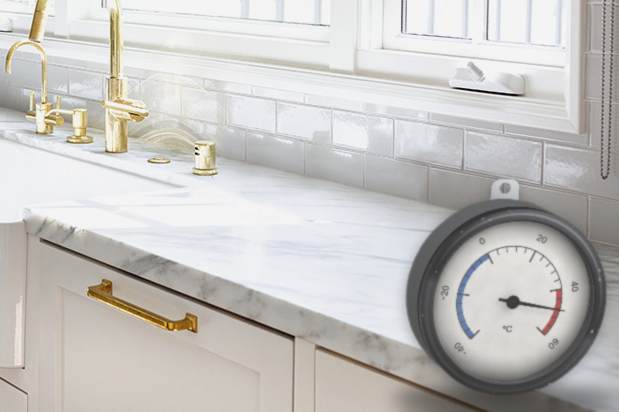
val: 48 (°C)
